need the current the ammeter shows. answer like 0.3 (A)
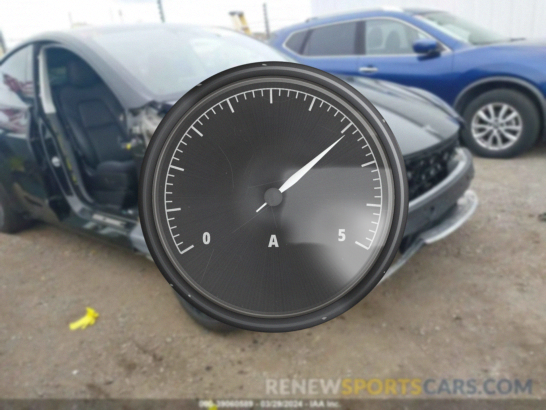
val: 3.55 (A)
